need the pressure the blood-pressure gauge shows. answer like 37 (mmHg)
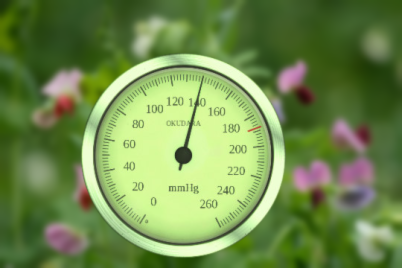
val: 140 (mmHg)
